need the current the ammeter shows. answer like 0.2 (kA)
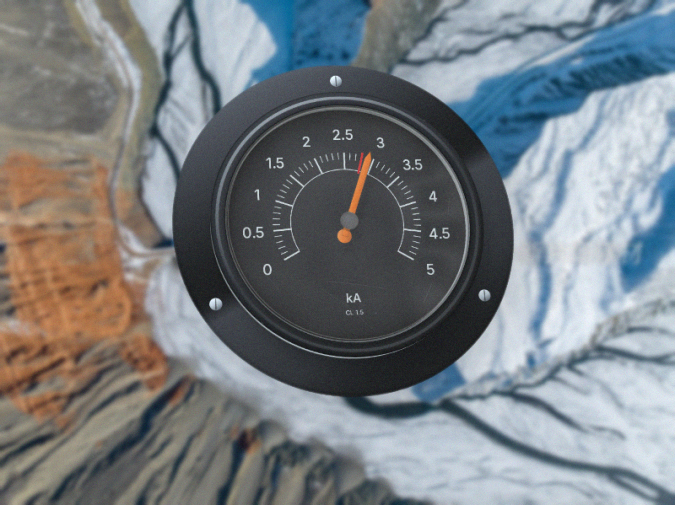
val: 2.9 (kA)
